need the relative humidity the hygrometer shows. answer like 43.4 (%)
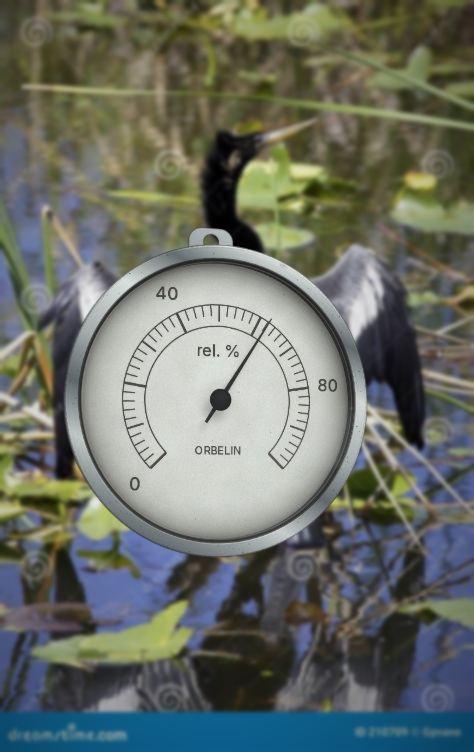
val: 62 (%)
